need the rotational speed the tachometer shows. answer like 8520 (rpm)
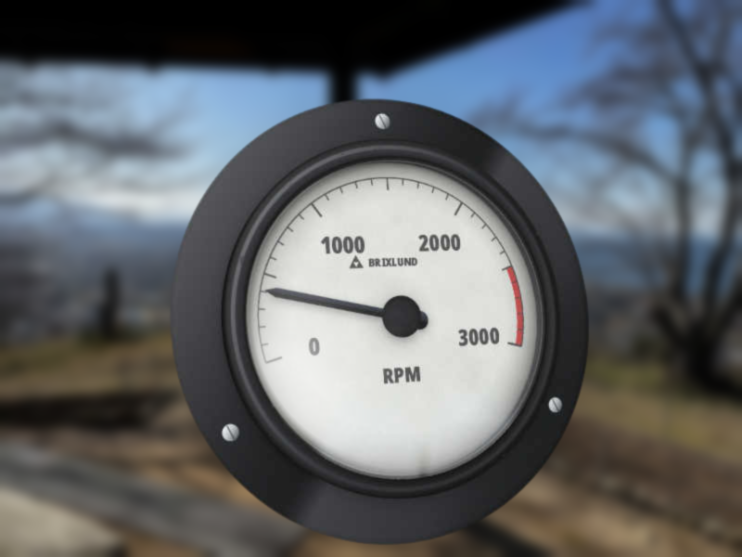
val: 400 (rpm)
